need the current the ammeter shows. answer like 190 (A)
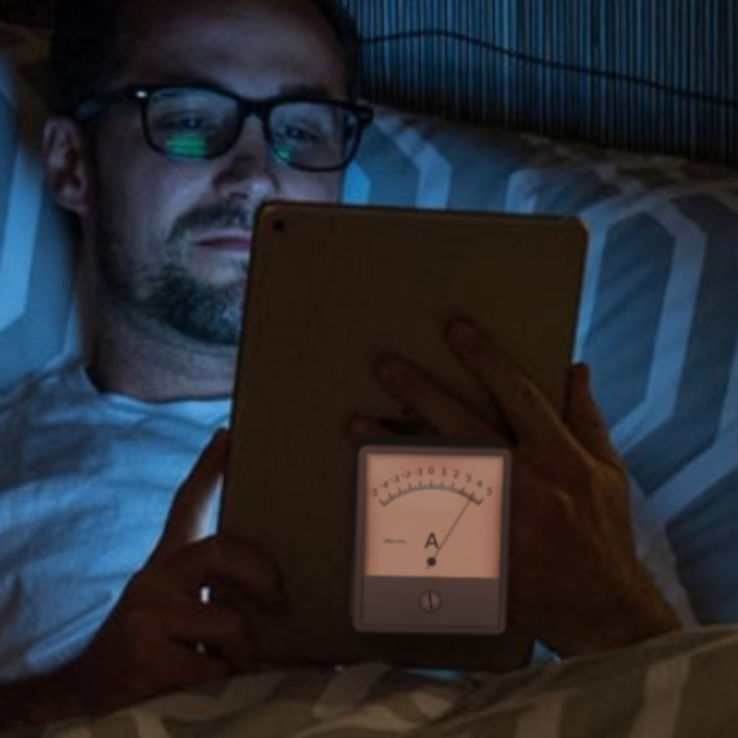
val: 4 (A)
